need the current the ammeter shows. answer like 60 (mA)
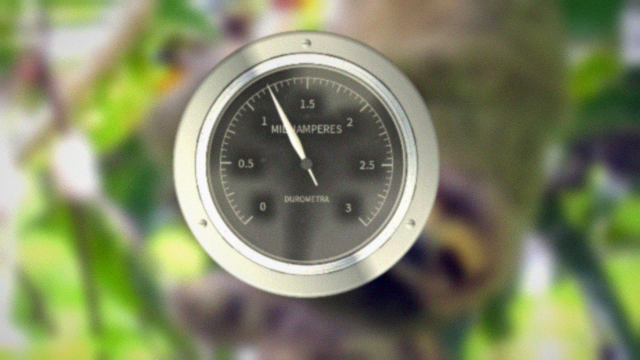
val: 1.2 (mA)
